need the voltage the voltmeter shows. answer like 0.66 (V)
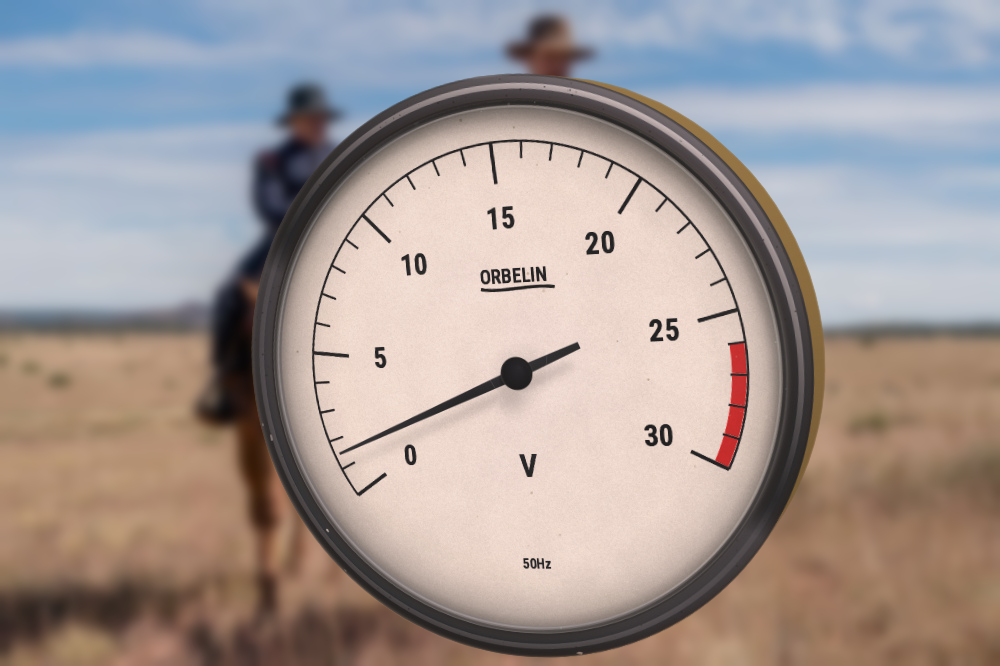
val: 1.5 (V)
